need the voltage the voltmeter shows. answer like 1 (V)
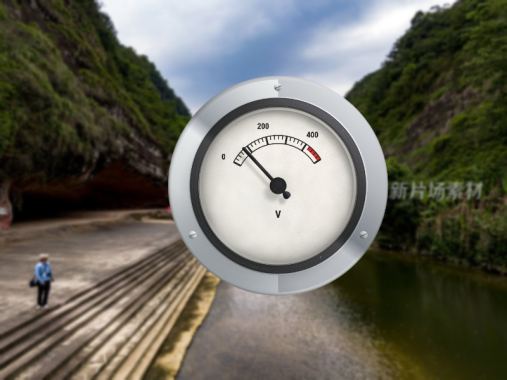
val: 80 (V)
